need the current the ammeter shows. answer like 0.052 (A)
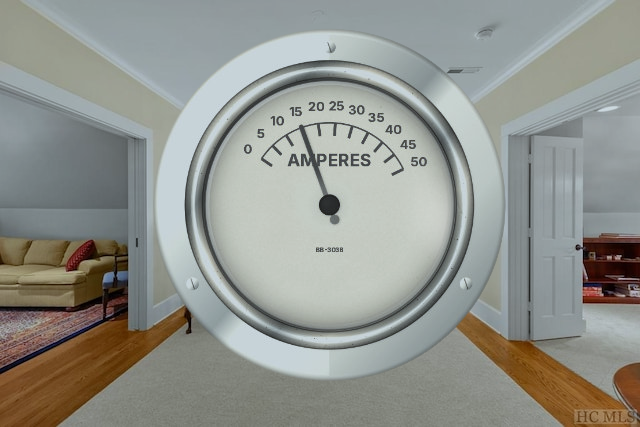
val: 15 (A)
